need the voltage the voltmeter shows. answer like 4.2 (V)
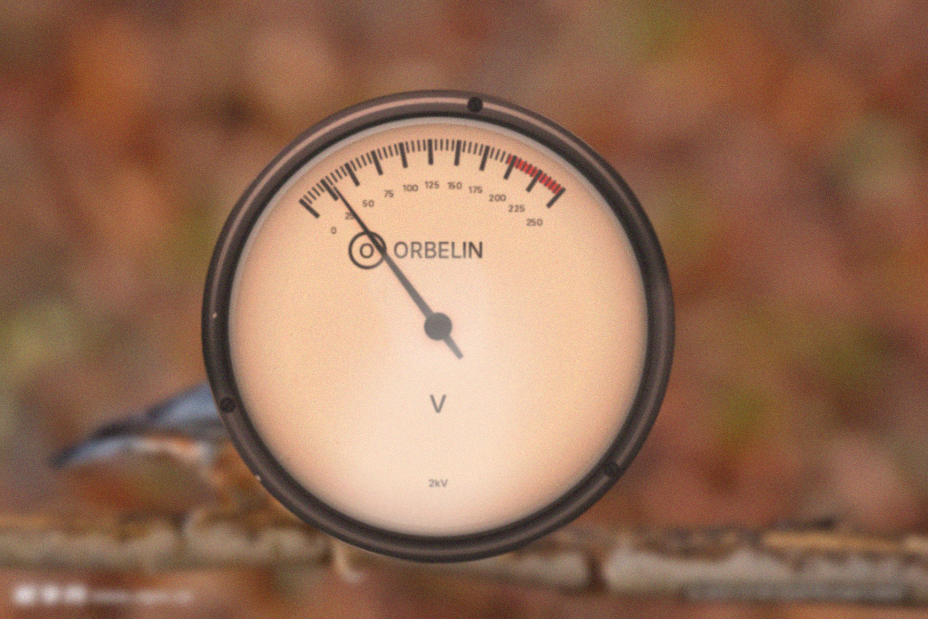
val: 30 (V)
